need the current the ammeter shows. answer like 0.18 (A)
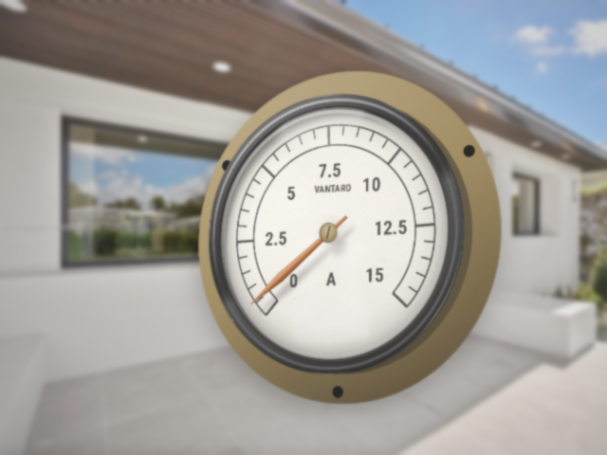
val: 0.5 (A)
